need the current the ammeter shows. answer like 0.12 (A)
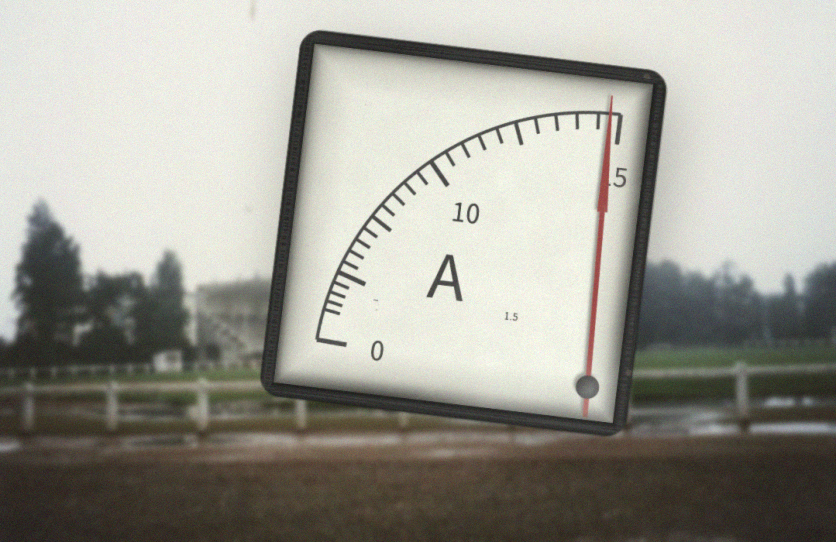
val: 14.75 (A)
